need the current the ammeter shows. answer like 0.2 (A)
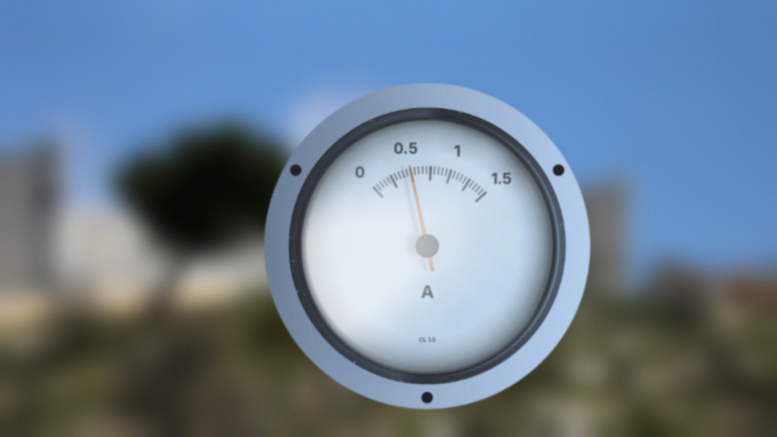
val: 0.5 (A)
